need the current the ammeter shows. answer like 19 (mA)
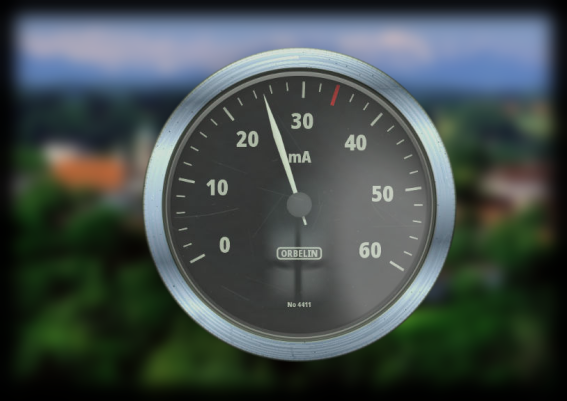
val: 25 (mA)
